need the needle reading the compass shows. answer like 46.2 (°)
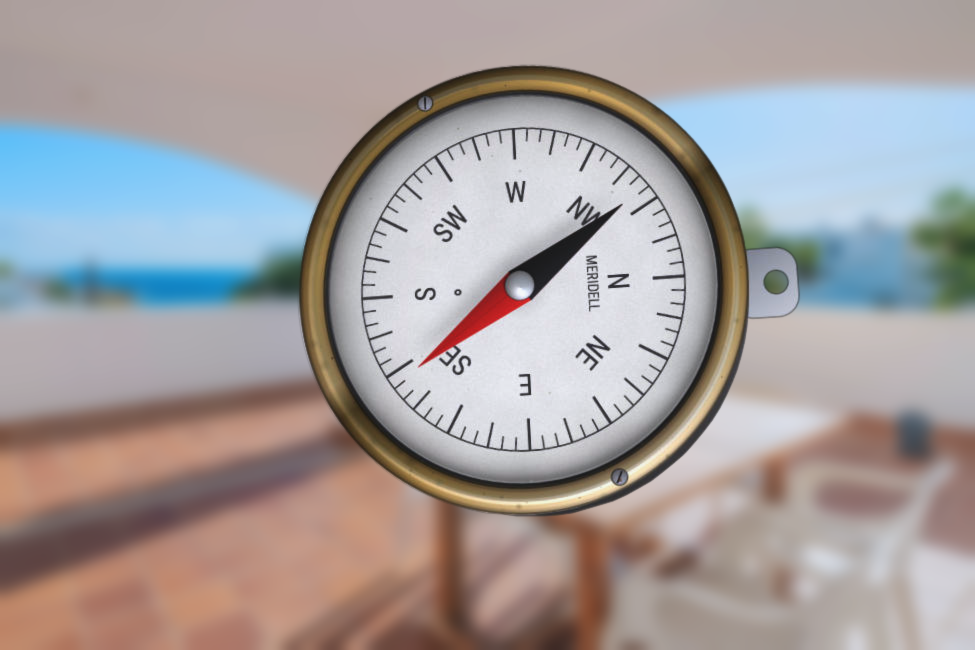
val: 145 (°)
